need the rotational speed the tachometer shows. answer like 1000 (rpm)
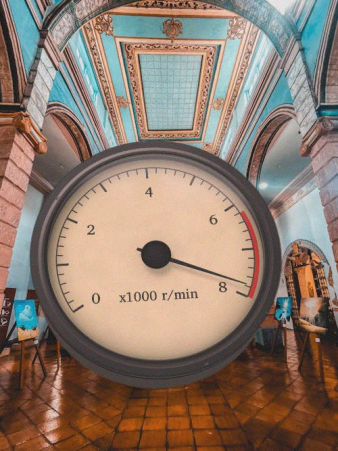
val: 7800 (rpm)
